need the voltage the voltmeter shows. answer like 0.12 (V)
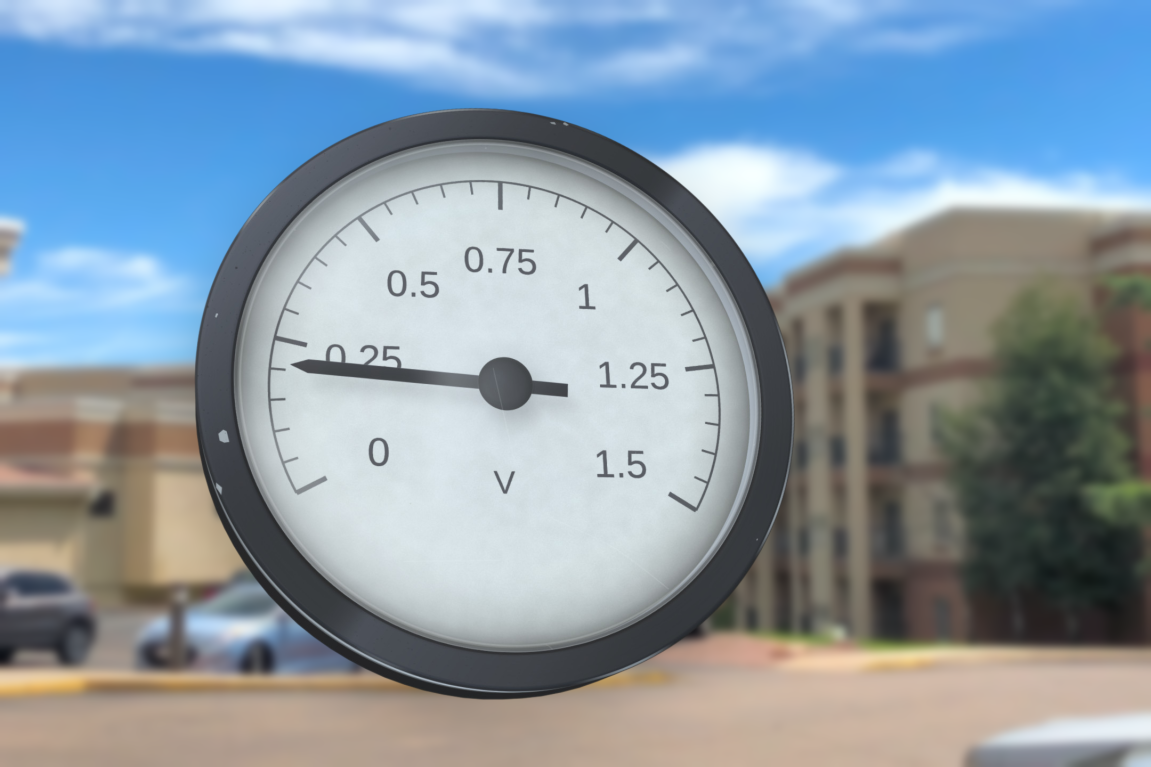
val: 0.2 (V)
